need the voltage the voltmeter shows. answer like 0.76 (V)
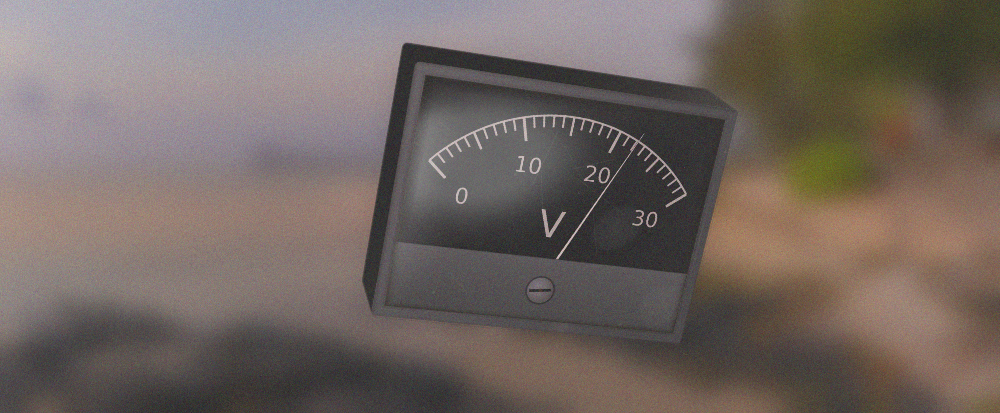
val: 22 (V)
